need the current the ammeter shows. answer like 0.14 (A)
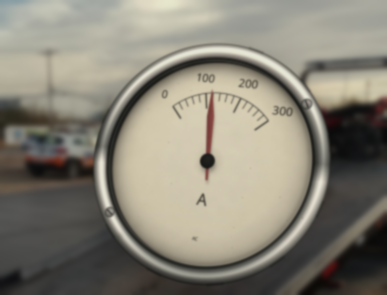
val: 120 (A)
